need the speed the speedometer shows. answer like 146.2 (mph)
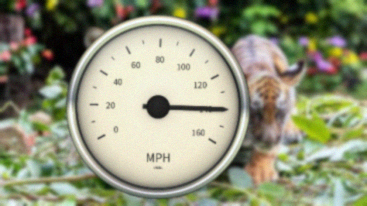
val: 140 (mph)
